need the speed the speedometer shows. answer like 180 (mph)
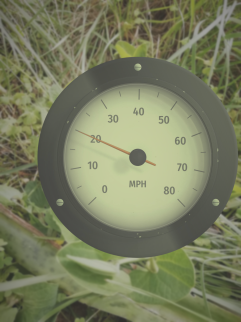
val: 20 (mph)
